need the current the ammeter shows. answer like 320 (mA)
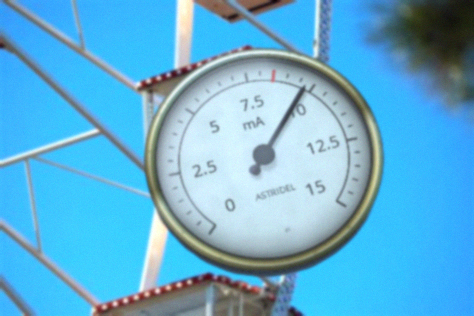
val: 9.75 (mA)
